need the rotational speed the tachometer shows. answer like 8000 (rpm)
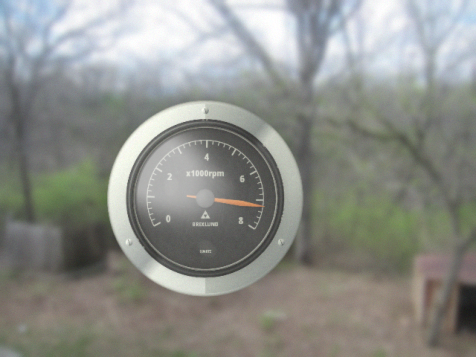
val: 7200 (rpm)
